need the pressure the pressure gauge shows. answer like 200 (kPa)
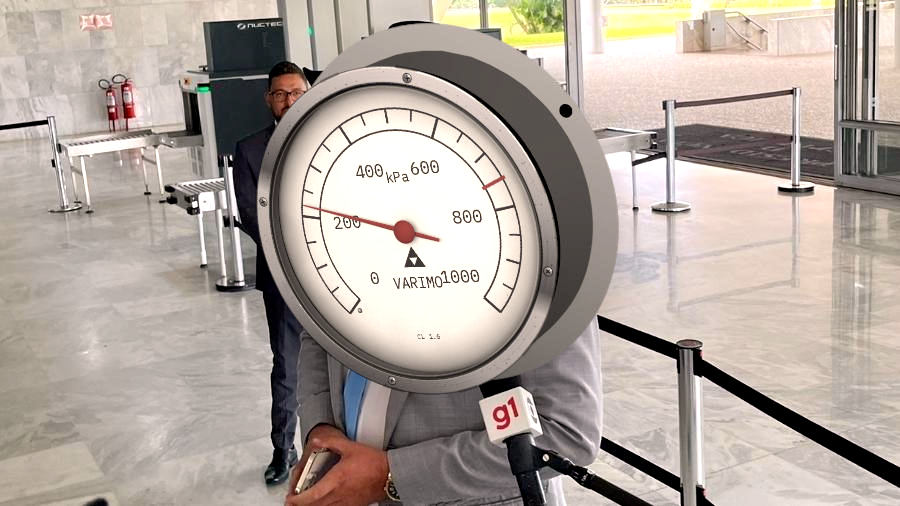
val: 225 (kPa)
